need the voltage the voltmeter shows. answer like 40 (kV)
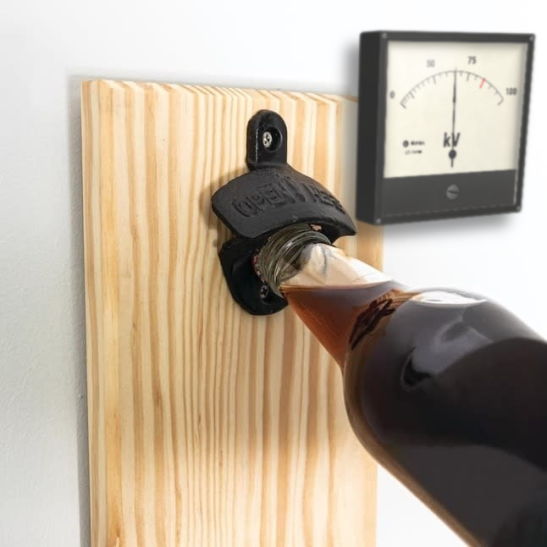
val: 65 (kV)
